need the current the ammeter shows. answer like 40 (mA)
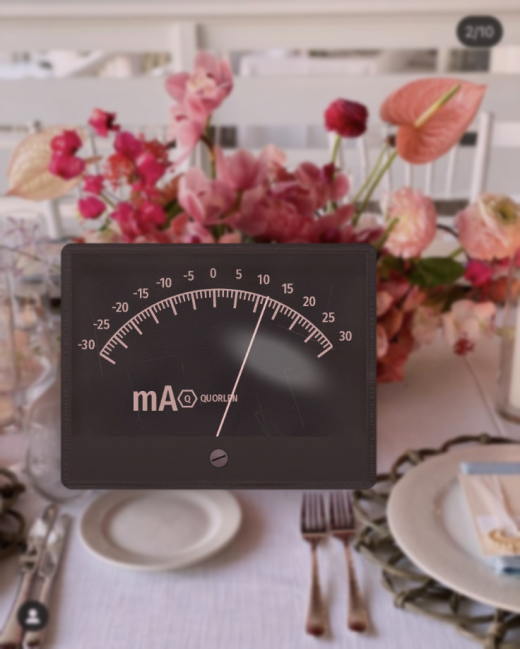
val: 12 (mA)
